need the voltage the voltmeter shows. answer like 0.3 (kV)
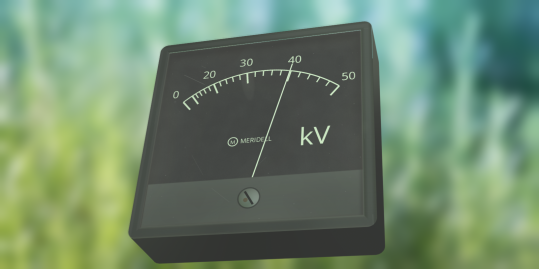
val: 40 (kV)
